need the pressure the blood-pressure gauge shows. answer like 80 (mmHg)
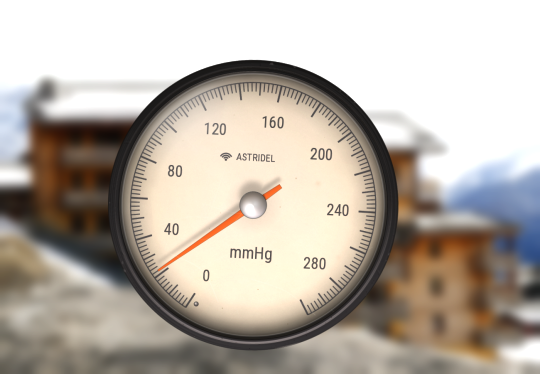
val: 22 (mmHg)
